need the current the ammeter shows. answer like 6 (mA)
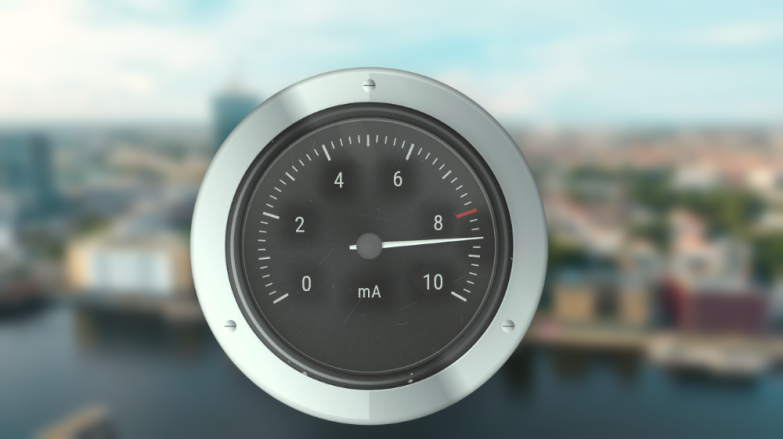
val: 8.6 (mA)
